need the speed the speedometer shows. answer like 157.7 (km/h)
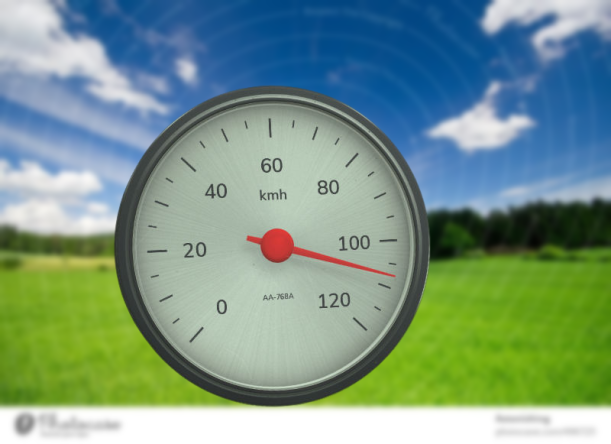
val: 107.5 (km/h)
